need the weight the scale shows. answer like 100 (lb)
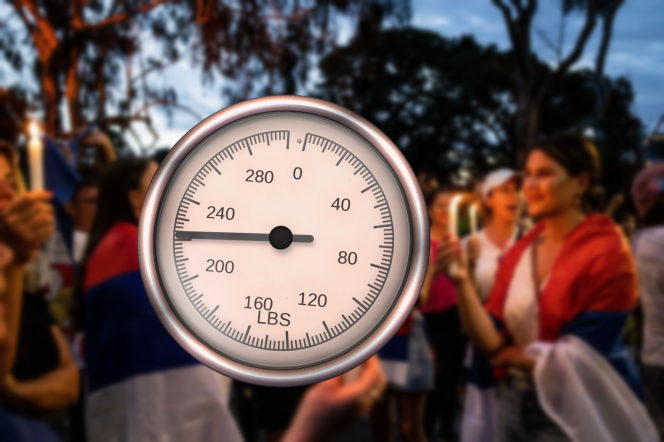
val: 222 (lb)
